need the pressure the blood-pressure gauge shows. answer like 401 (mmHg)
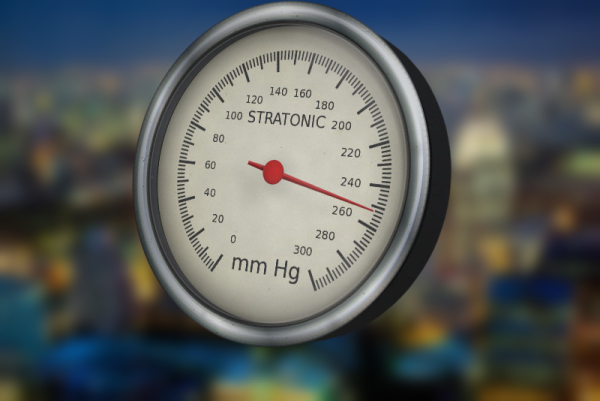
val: 252 (mmHg)
